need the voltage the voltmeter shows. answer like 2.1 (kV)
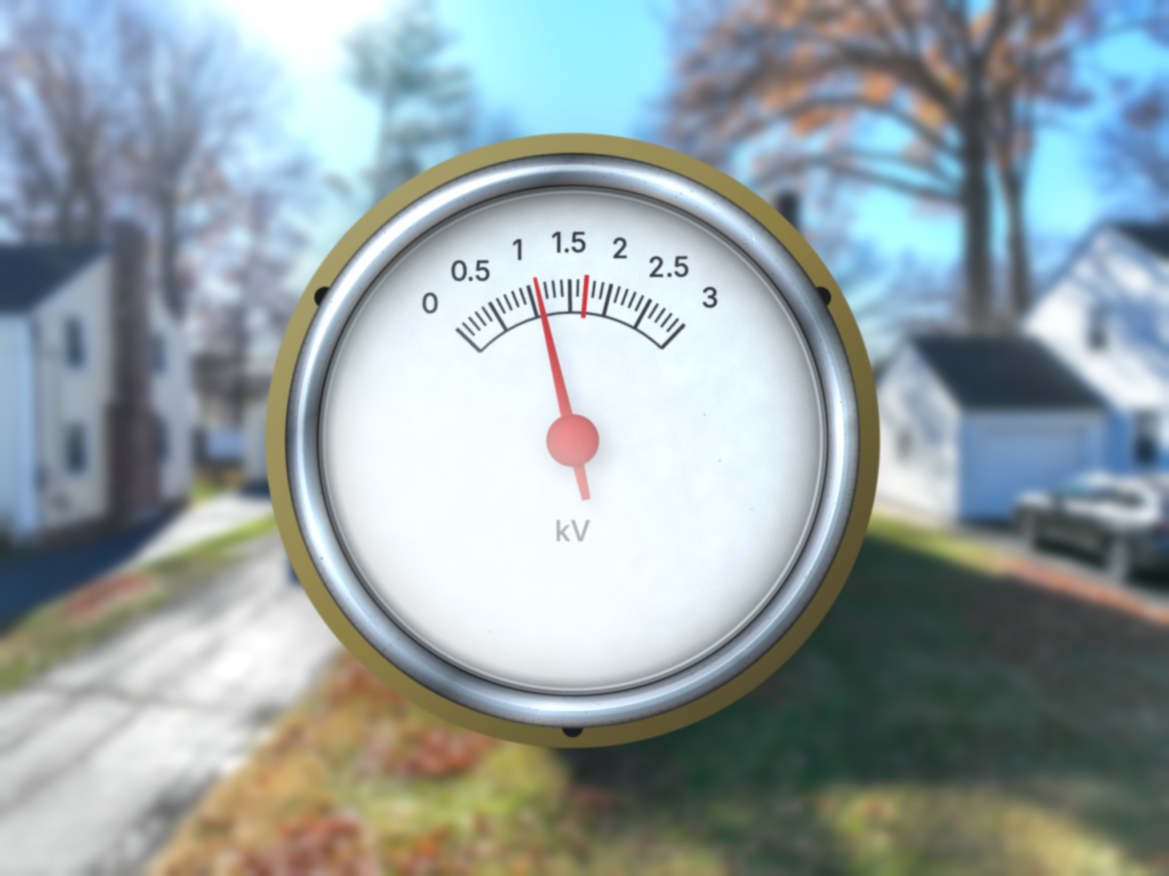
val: 1.1 (kV)
